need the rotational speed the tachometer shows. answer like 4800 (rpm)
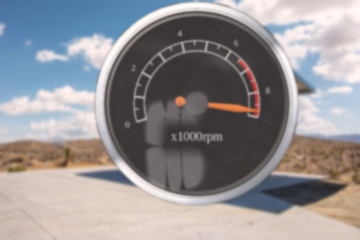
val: 8750 (rpm)
